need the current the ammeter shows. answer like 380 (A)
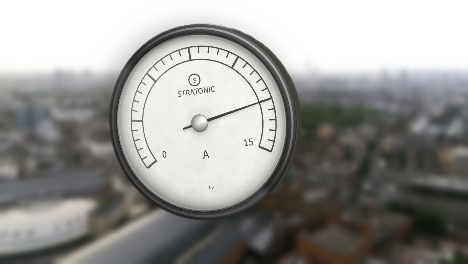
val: 12.5 (A)
